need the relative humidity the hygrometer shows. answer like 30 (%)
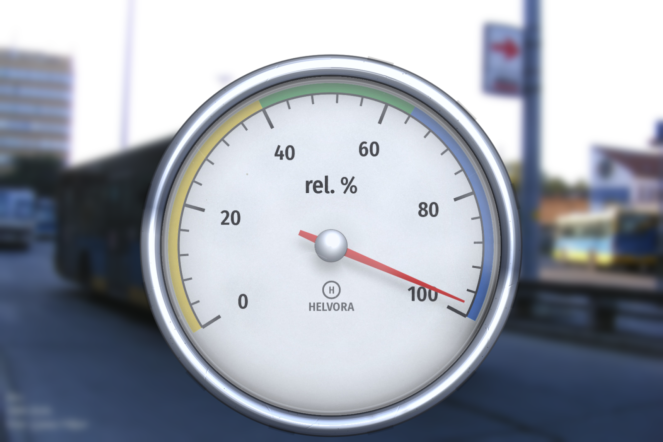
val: 98 (%)
